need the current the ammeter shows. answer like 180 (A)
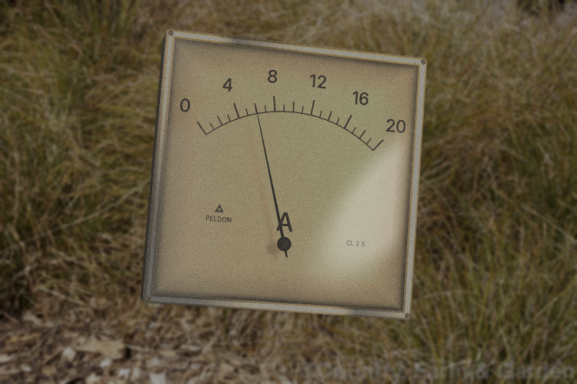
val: 6 (A)
